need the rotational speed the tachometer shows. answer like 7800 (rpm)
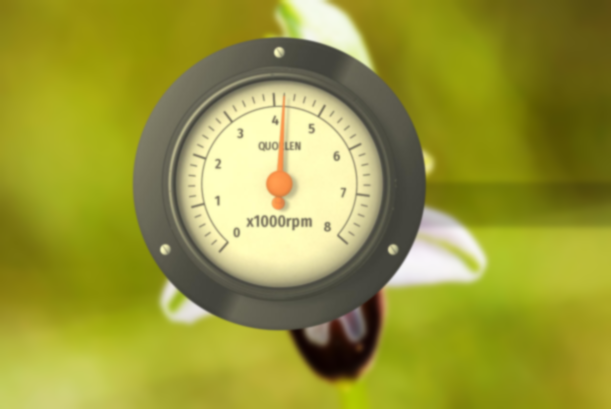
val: 4200 (rpm)
